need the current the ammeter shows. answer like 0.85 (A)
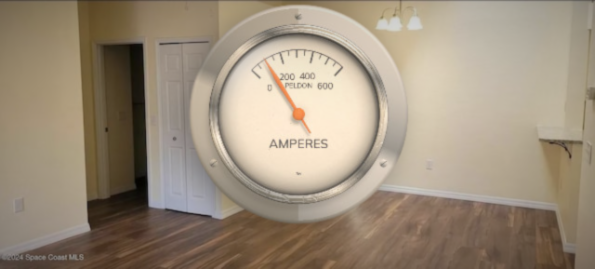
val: 100 (A)
